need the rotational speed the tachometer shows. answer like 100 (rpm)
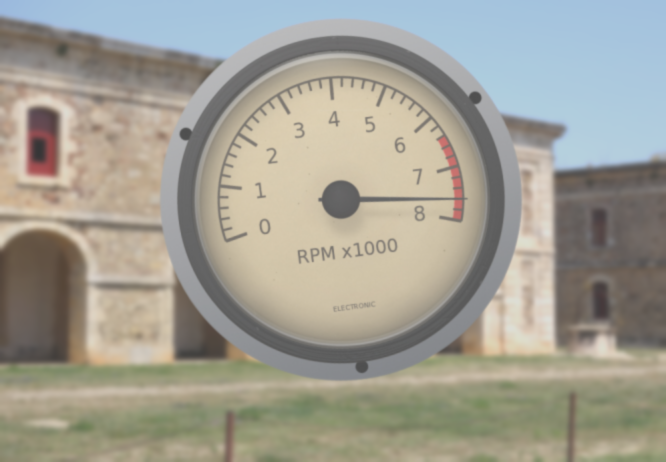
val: 7600 (rpm)
